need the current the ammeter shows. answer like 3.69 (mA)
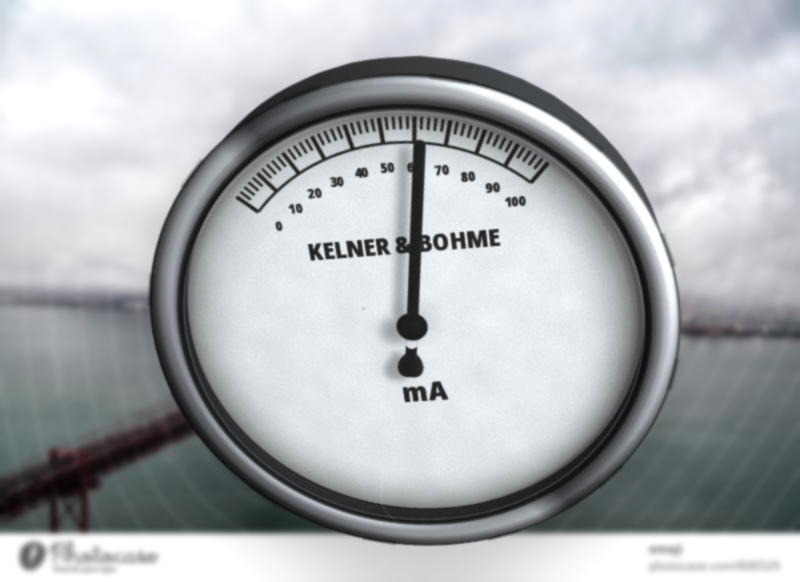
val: 62 (mA)
